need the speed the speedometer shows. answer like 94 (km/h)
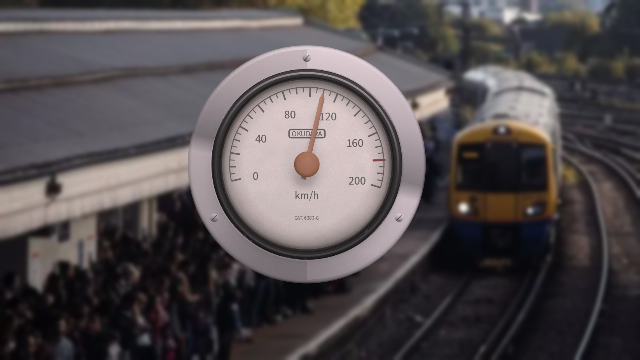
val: 110 (km/h)
